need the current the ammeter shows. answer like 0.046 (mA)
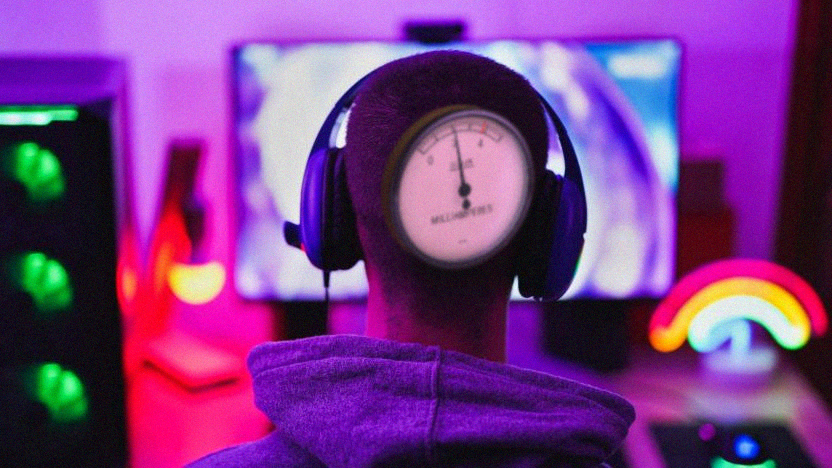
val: 2 (mA)
